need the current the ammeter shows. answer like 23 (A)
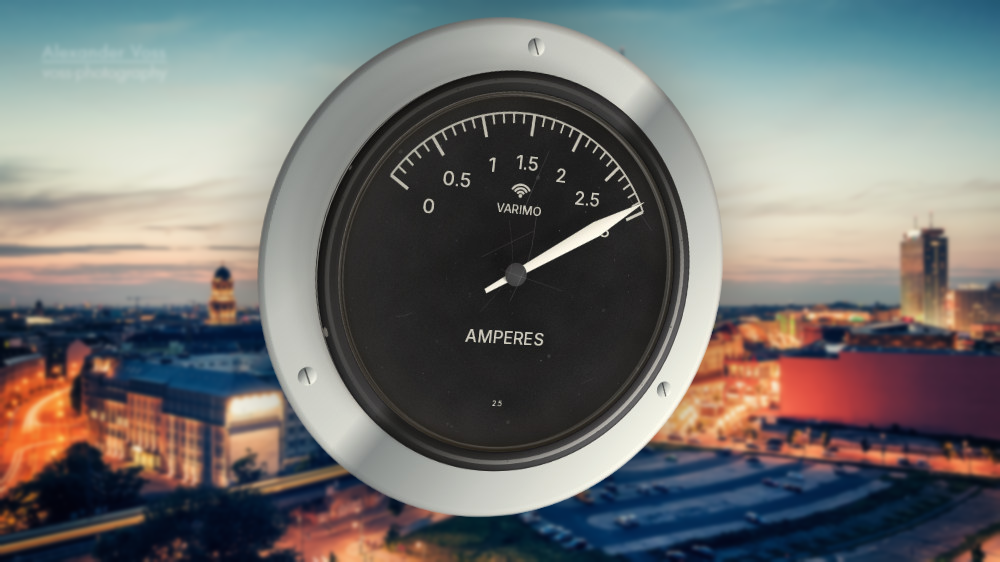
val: 2.9 (A)
